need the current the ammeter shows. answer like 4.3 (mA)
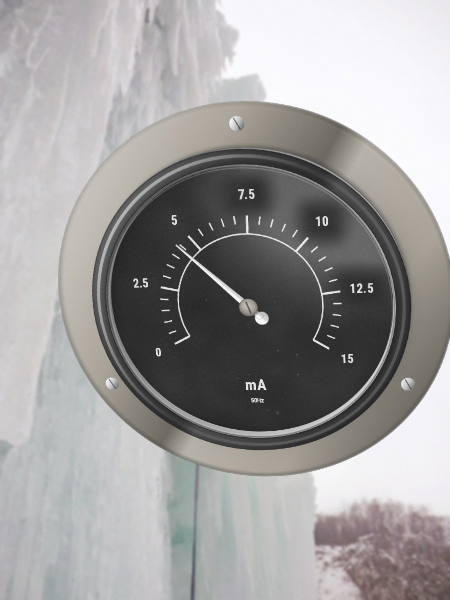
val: 4.5 (mA)
